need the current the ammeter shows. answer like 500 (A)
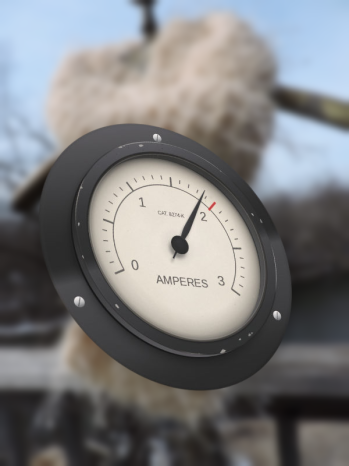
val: 1.85 (A)
